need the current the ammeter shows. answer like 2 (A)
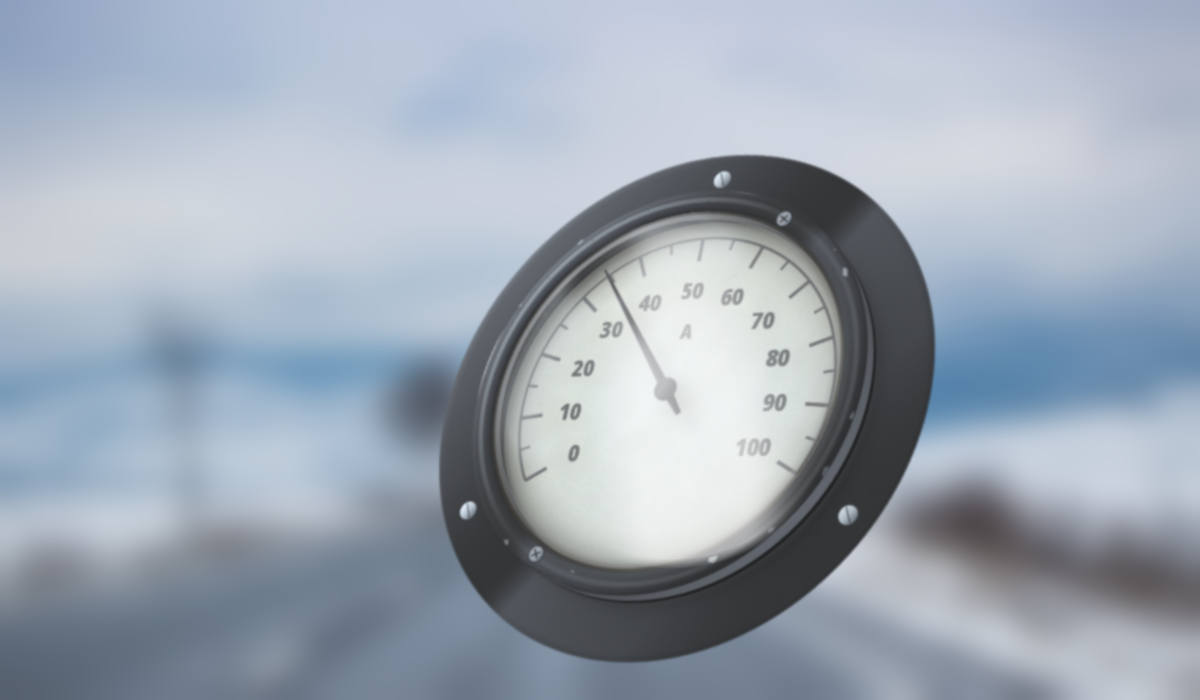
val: 35 (A)
